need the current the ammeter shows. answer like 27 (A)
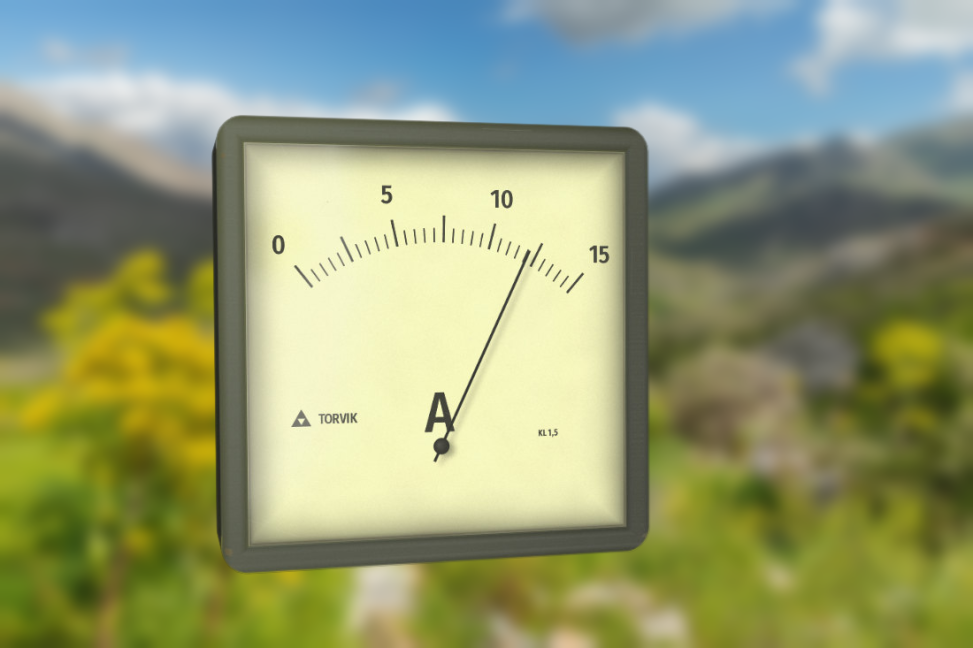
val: 12 (A)
